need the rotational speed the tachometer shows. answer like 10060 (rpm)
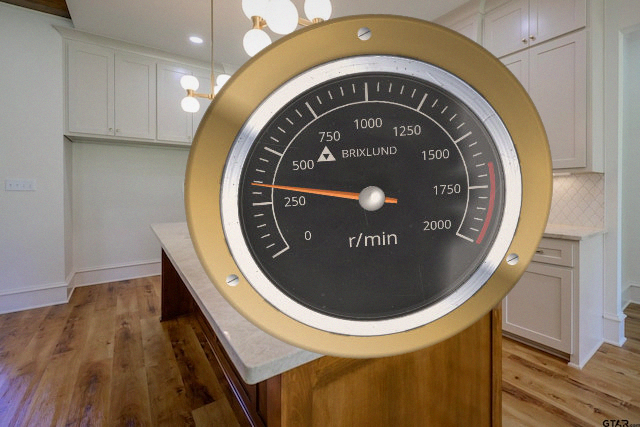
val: 350 (rpm)
